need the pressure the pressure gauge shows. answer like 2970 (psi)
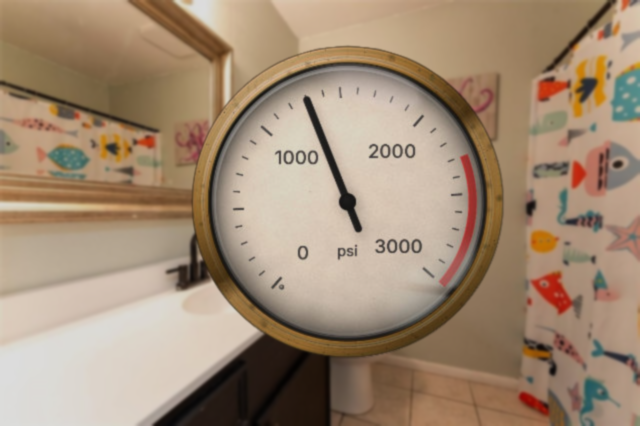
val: 1300 (psi)
